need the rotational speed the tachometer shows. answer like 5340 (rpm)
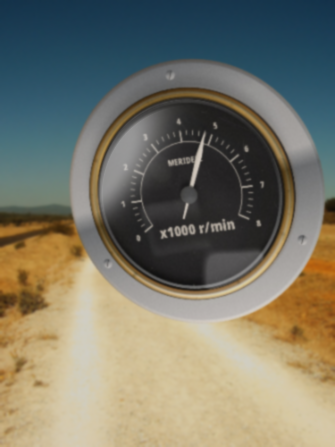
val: 4800 (rpm)
